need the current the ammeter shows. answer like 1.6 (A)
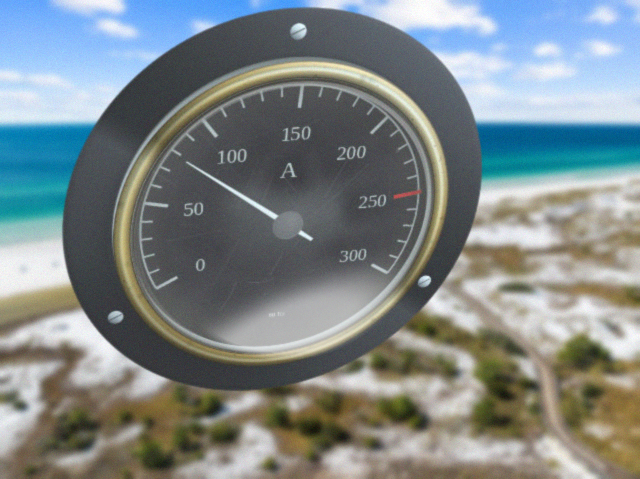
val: 80 (A)
